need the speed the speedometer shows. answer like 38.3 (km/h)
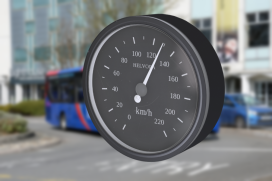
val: 130 (km/h)
